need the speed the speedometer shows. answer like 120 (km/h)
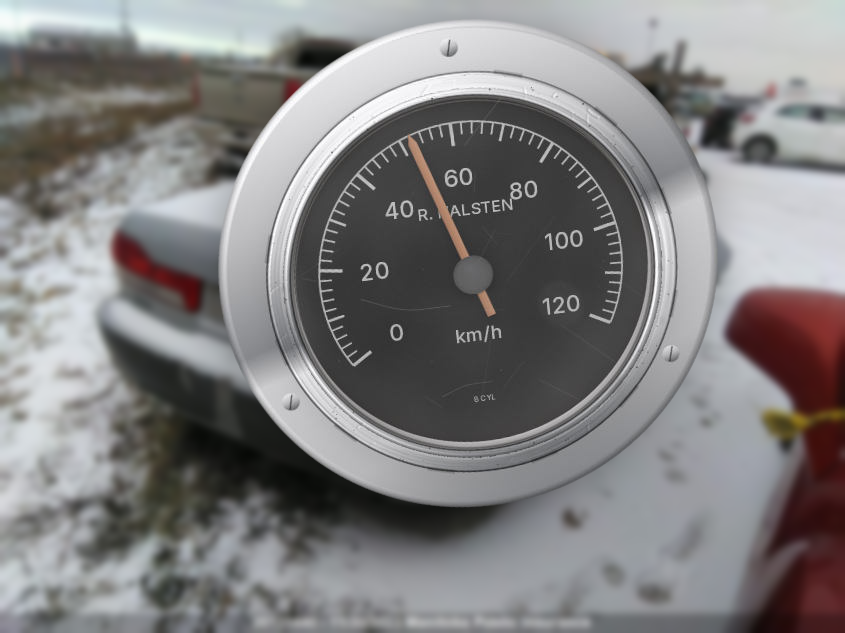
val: 52 (km/h)
